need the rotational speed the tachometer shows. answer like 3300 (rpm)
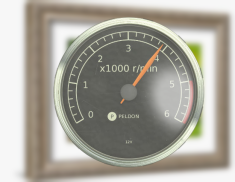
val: 3900 (rpm)
